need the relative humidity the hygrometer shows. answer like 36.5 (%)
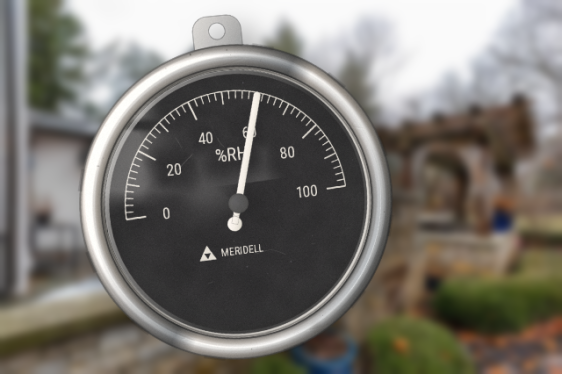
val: 60 (%)
